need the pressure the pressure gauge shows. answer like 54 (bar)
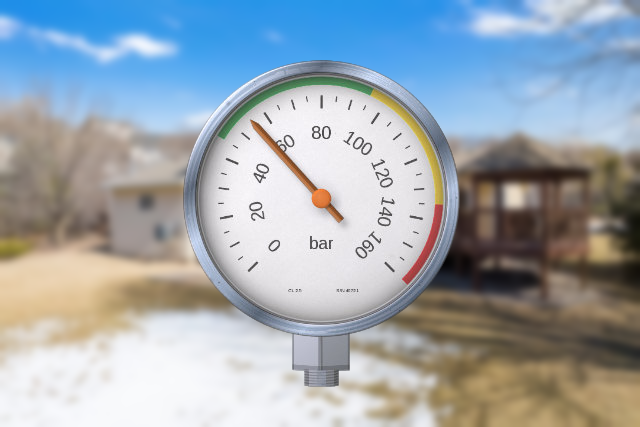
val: 55 (bar)
